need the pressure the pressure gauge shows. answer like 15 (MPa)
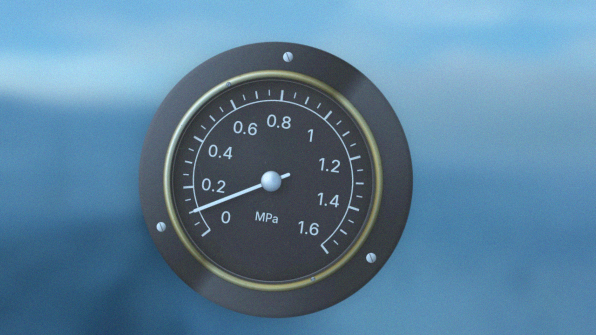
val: 0.1 (MPa)
